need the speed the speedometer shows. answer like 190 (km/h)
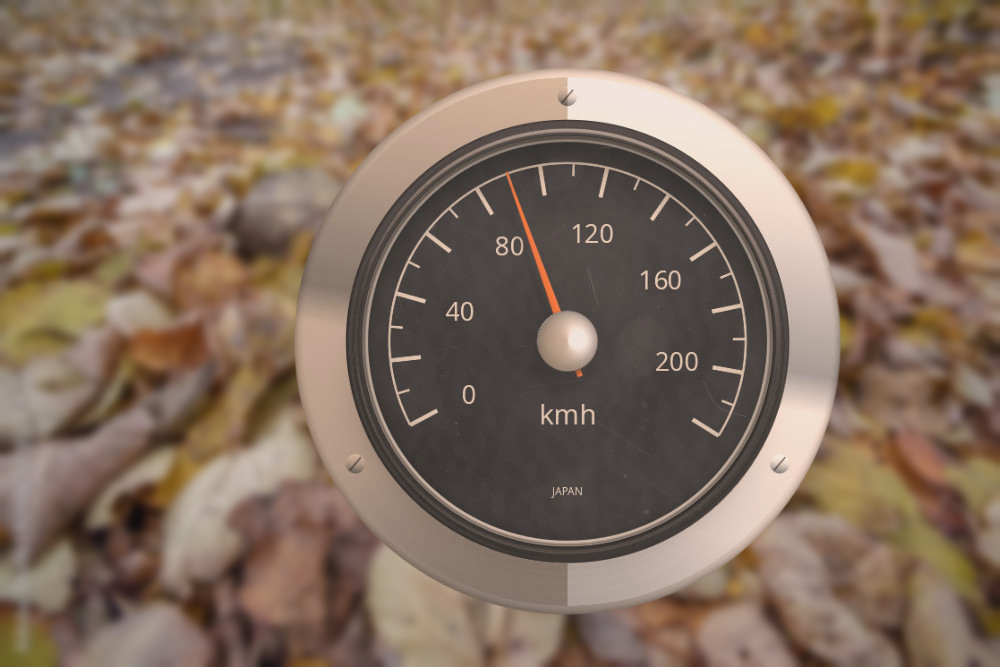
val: 90 (km/h)
